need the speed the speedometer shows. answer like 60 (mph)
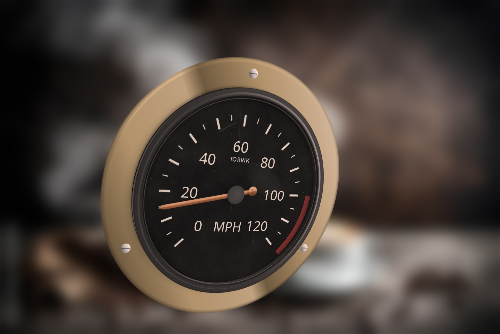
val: 15 (mph)
